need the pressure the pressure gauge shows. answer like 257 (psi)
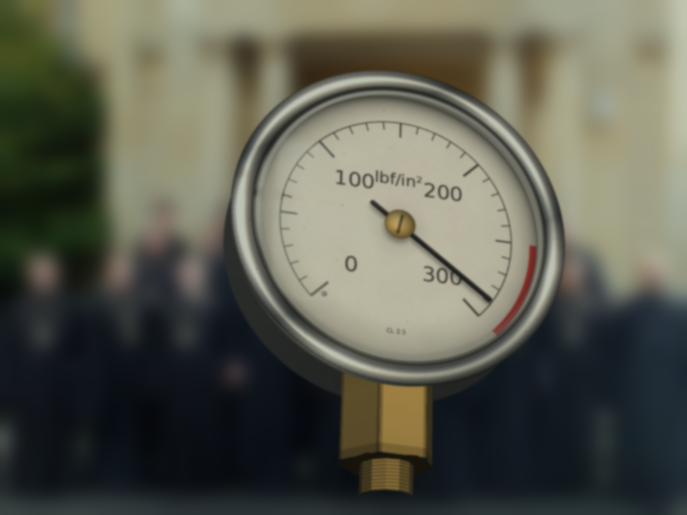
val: 290 (psi)
